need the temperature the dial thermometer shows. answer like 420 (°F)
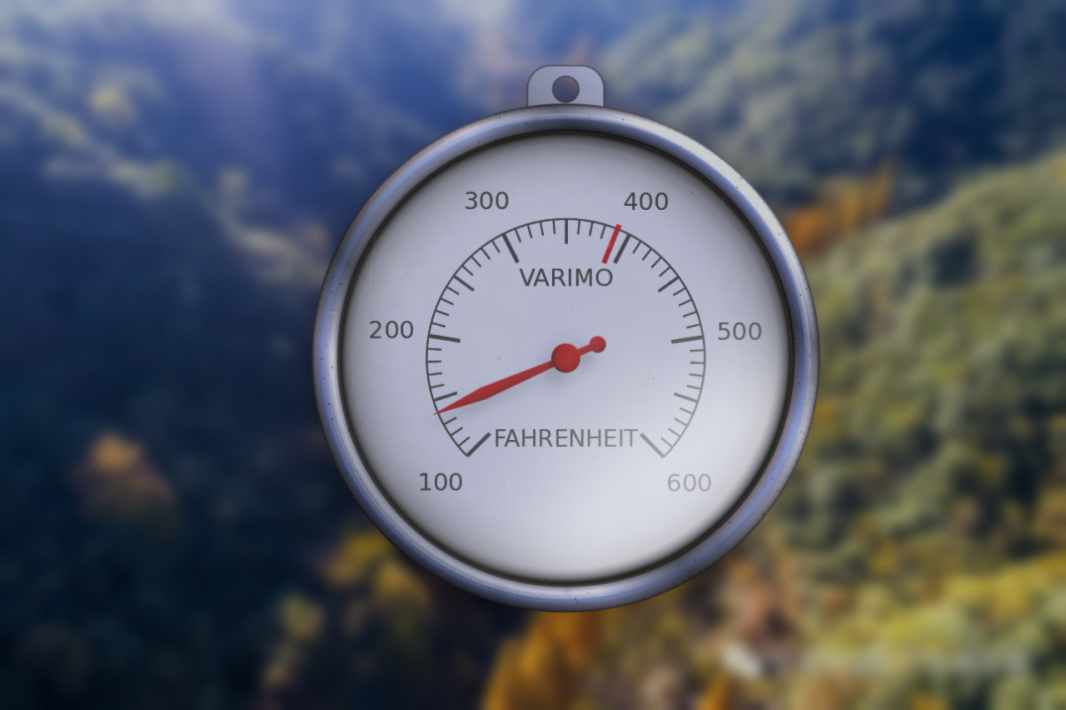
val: 140 (°F)
